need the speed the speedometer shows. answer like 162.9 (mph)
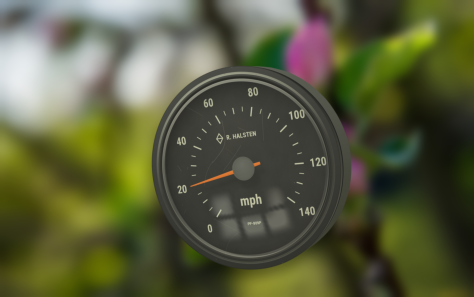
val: 20 (mph)
